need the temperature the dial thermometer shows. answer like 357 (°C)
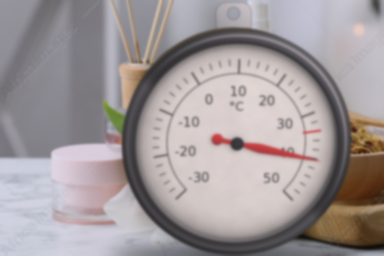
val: 40 (°C)
